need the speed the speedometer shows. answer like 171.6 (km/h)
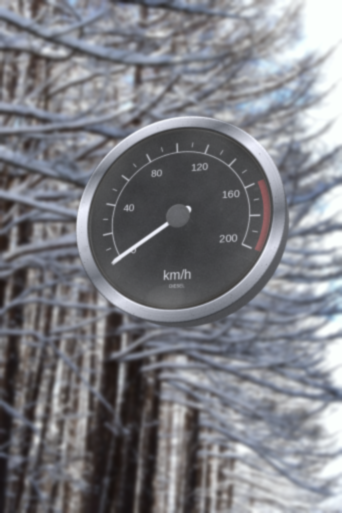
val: 0 (km/h)
